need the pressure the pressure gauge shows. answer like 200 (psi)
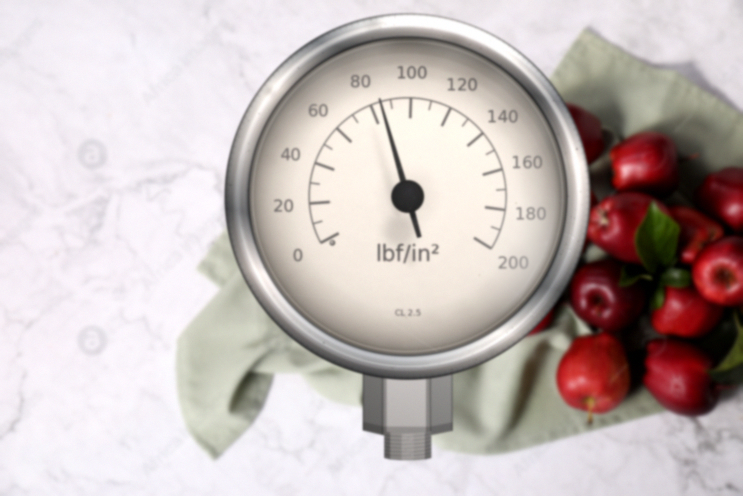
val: 85 (psi)
